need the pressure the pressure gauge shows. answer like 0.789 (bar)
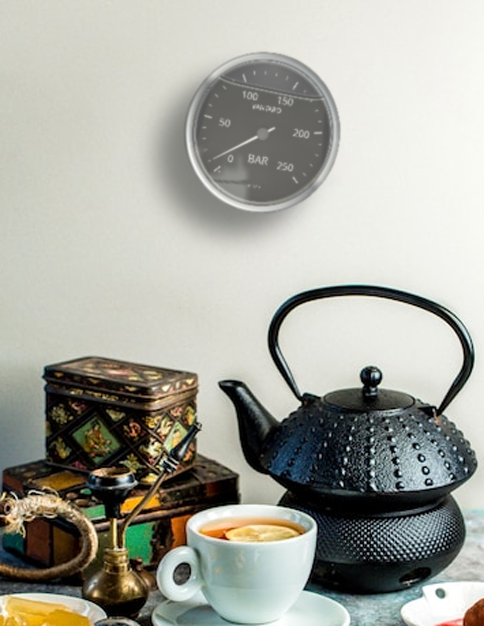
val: 10 (bar)
